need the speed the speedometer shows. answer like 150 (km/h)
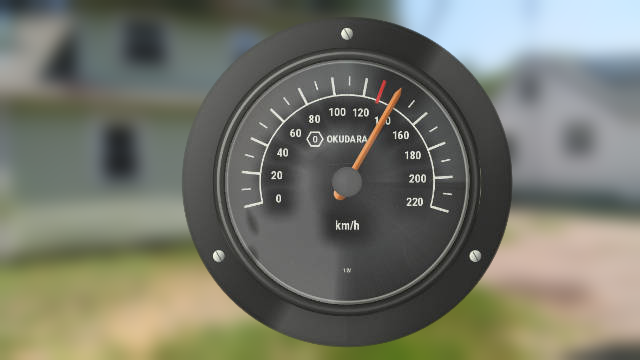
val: 140 (km/h)
